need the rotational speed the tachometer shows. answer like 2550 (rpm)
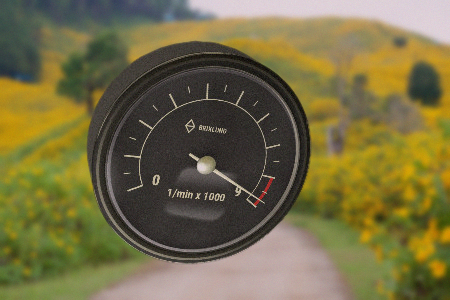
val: 8750 (rpm)
